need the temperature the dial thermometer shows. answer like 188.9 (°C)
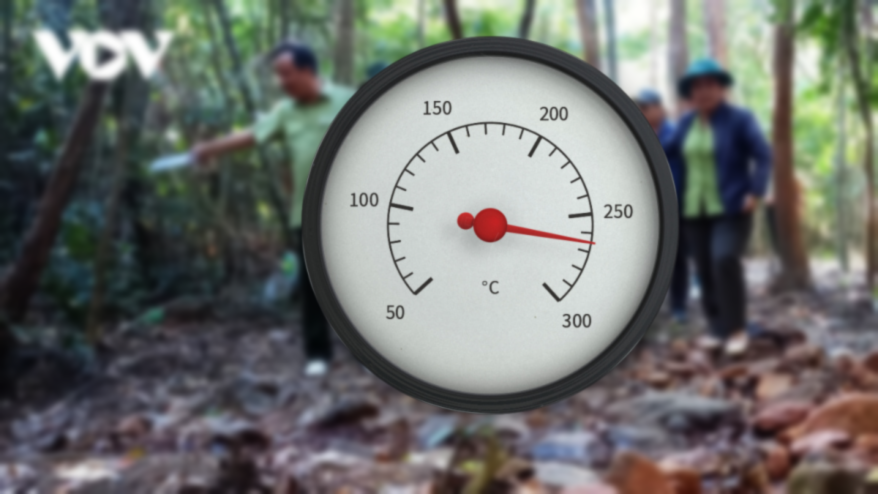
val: 265 (°C)
